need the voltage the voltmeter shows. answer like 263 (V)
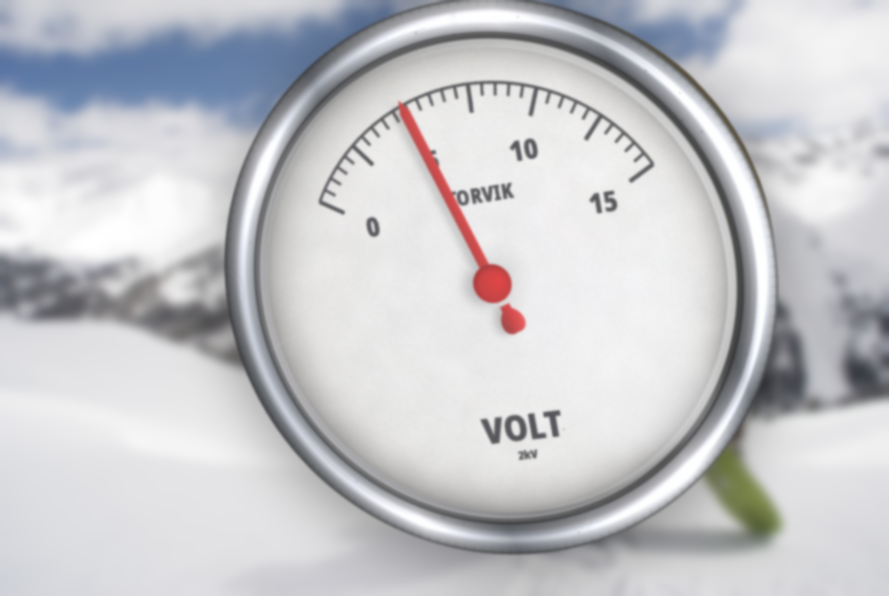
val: 5 (V)
